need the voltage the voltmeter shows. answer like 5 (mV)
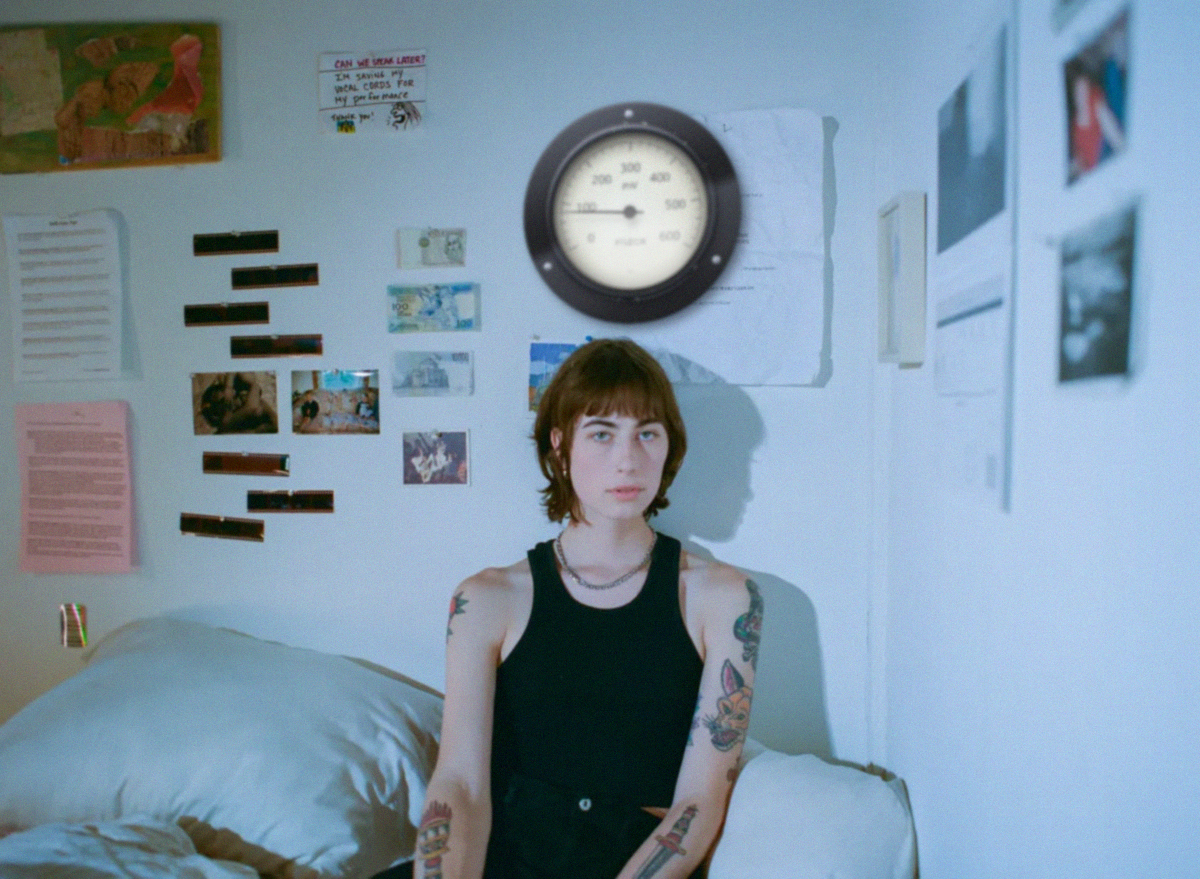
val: 80 (mV)
